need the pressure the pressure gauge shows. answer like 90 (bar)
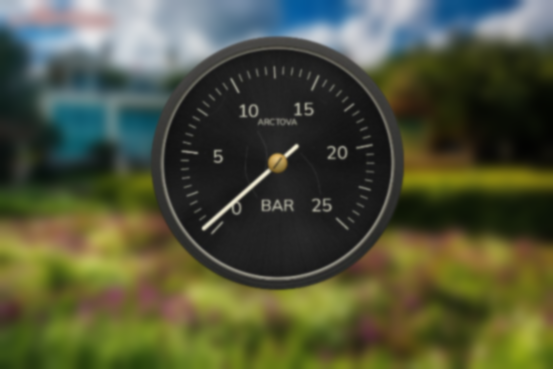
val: 0.5 (bar)
